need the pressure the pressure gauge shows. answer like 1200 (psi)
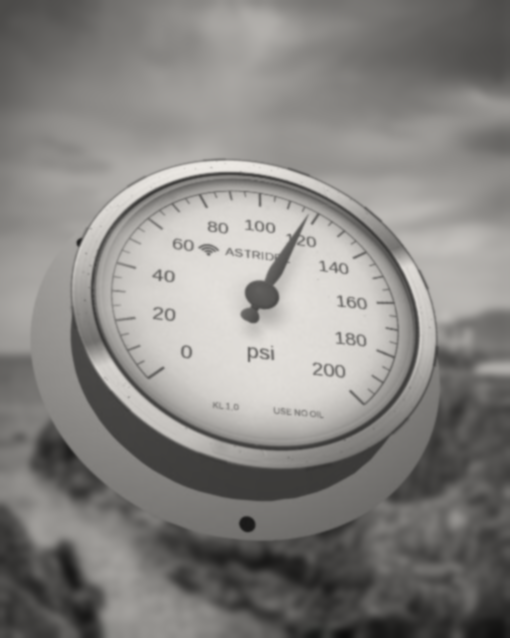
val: 117.5 (psi)
